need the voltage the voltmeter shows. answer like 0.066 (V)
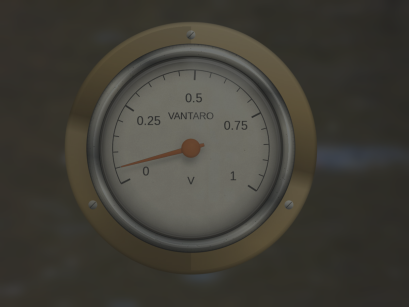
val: 0.05 (V)
